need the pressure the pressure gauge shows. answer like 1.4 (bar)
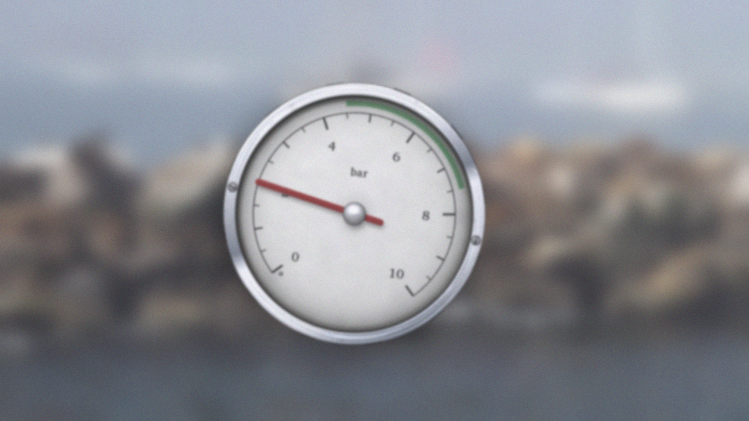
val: 2 (bar)
